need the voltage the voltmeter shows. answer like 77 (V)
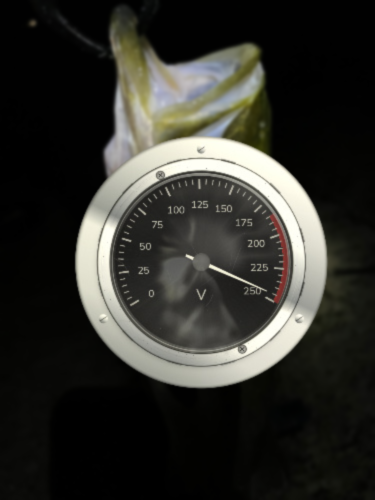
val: 245 (V)
